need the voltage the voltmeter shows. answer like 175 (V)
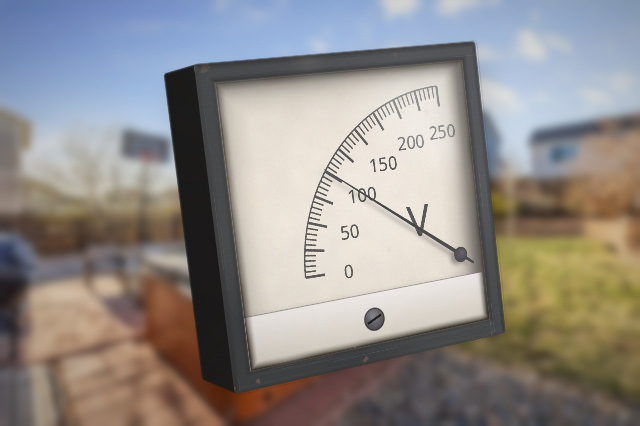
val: 100 (V)
